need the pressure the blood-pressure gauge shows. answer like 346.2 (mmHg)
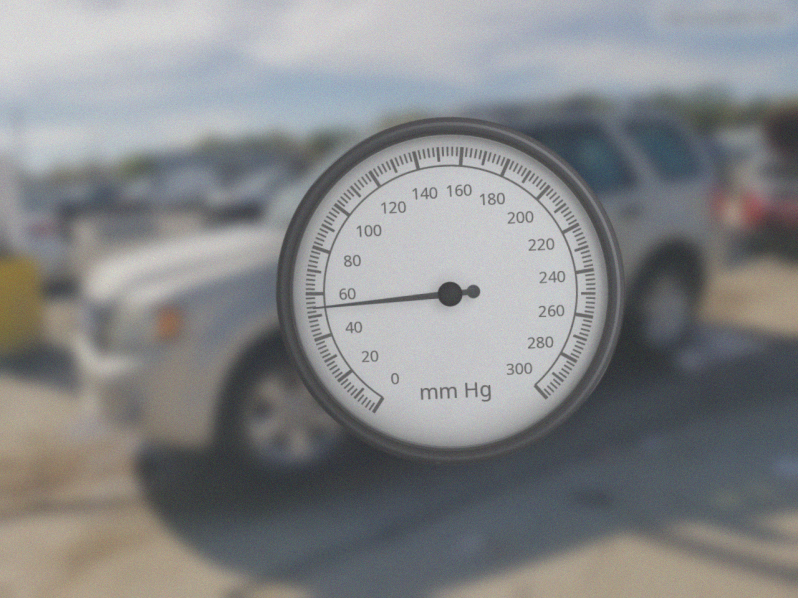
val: 54 (mmHg)
